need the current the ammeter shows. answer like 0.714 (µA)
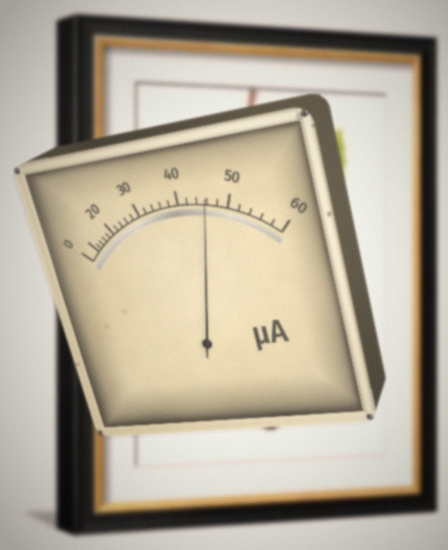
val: 46 (µA)
